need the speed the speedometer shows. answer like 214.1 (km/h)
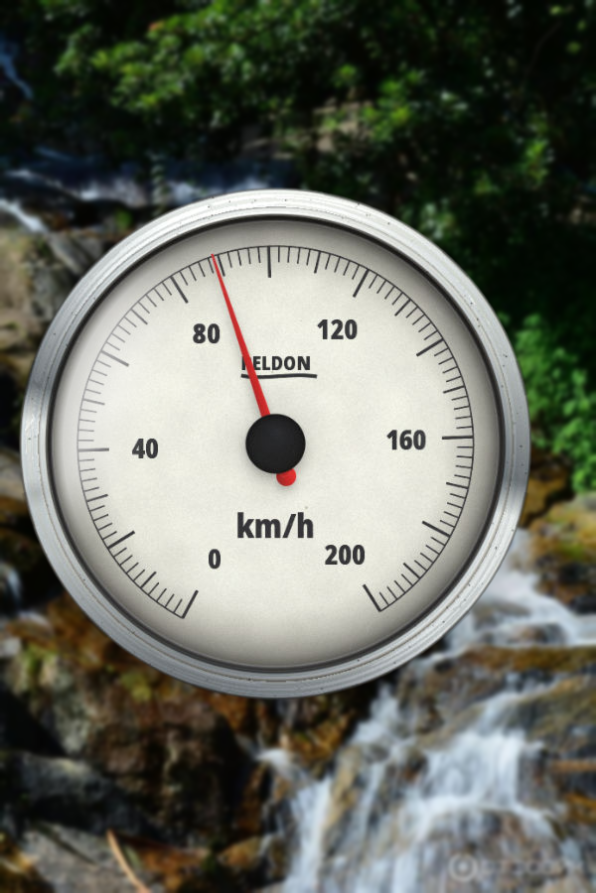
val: 89 (km/h)
